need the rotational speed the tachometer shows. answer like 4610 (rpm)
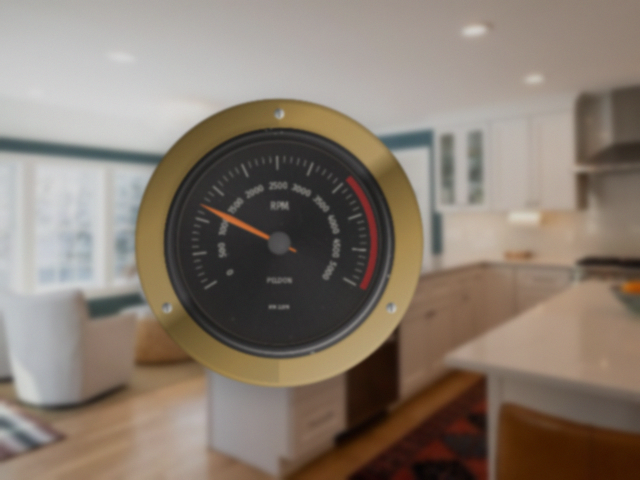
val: 1200 (rpm)
